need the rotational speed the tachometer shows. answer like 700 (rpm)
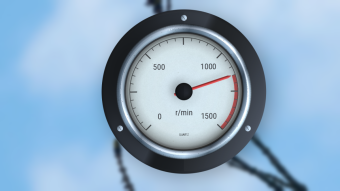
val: 1150 (rpm)
